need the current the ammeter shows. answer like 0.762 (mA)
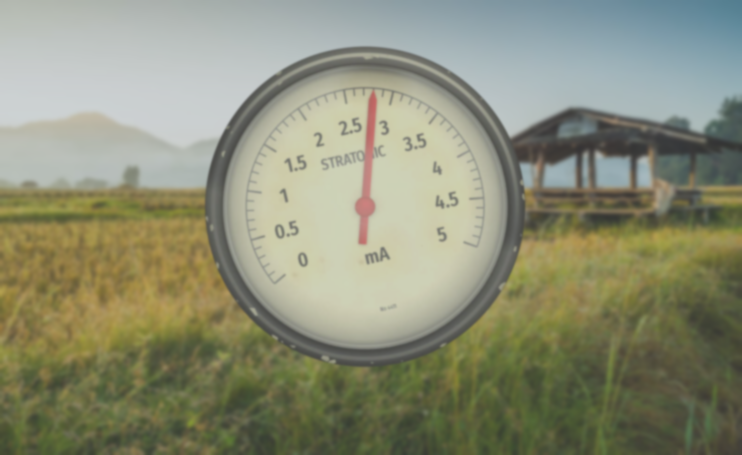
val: 2.8 (mA)
